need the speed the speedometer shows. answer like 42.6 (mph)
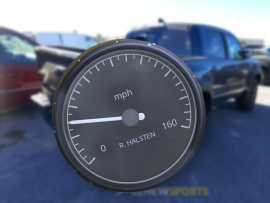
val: 30 (mph)
